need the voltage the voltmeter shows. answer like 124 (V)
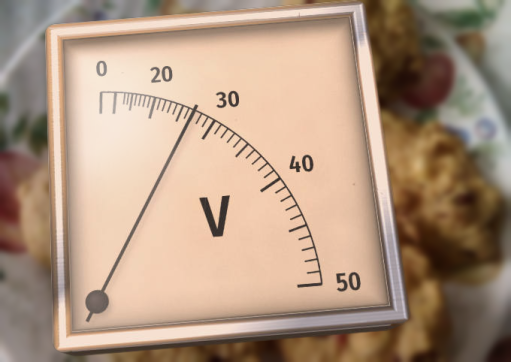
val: 27 (V)
